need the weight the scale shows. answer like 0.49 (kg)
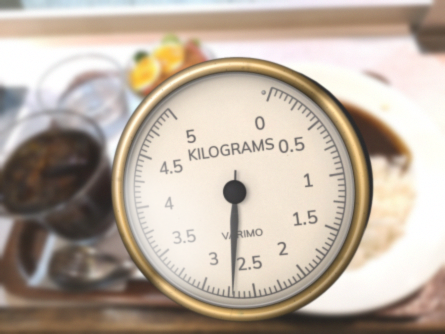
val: 2.7 (kg)
